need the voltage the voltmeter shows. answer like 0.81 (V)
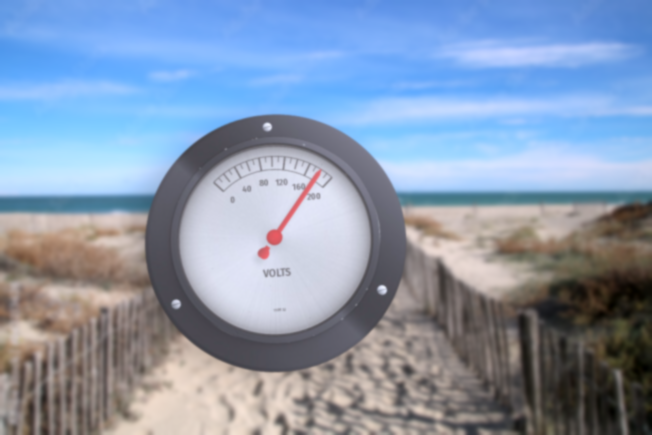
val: 180 (V)
